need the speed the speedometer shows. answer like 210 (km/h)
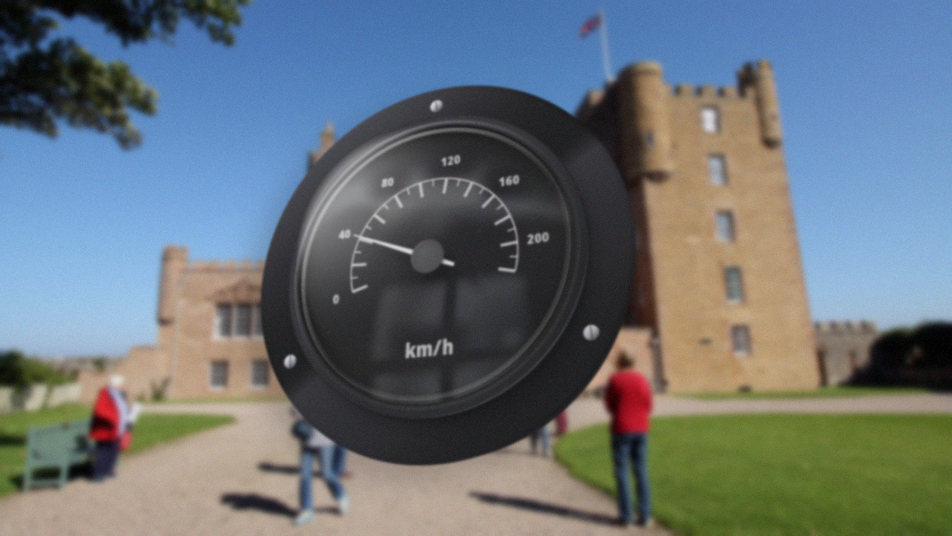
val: 40 (km/h)
